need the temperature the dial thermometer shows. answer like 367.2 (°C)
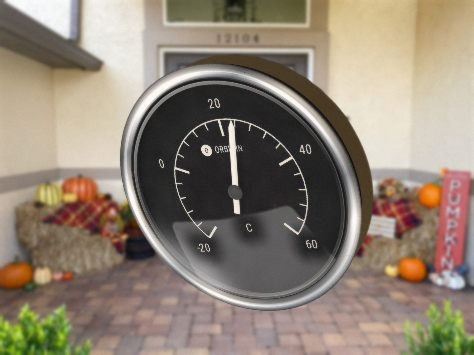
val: 24 (°C)
